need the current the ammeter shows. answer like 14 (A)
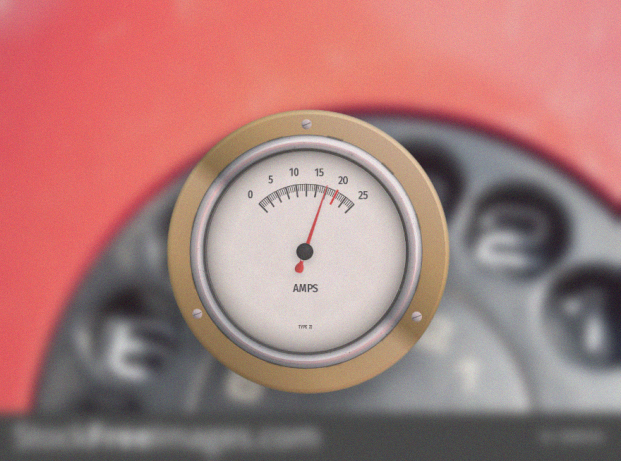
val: 17.5 (A)
